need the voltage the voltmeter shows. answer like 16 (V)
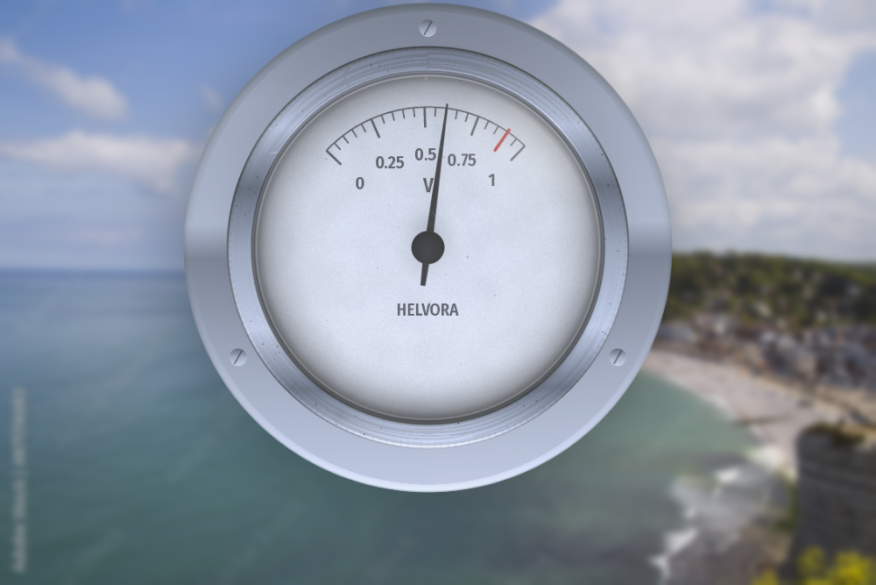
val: 0.6 (V)
